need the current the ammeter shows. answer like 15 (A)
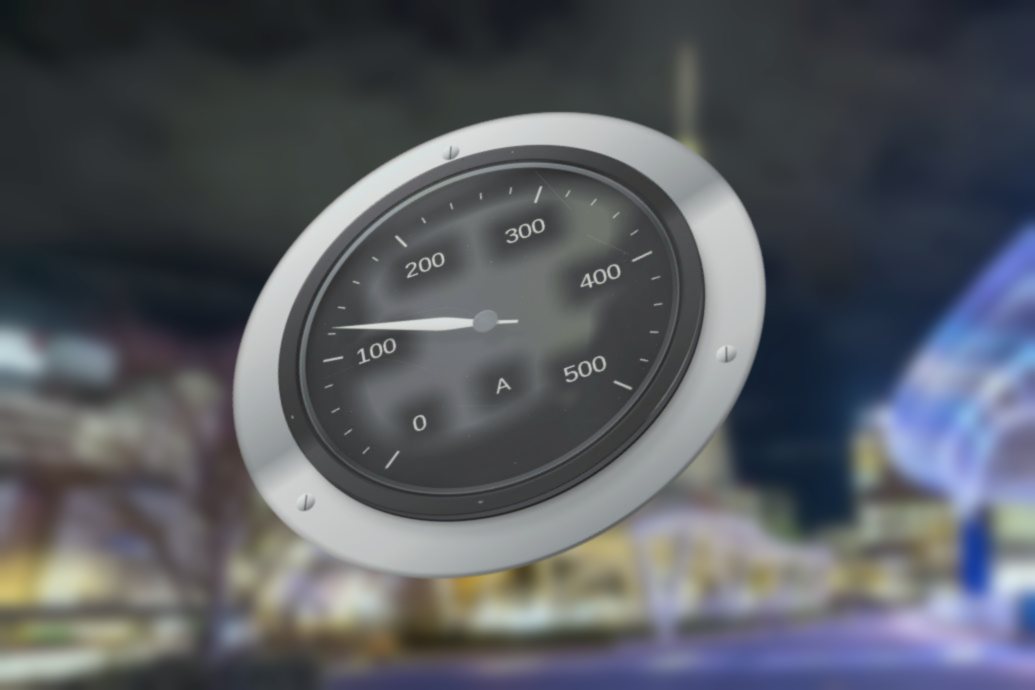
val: 120 (A)
